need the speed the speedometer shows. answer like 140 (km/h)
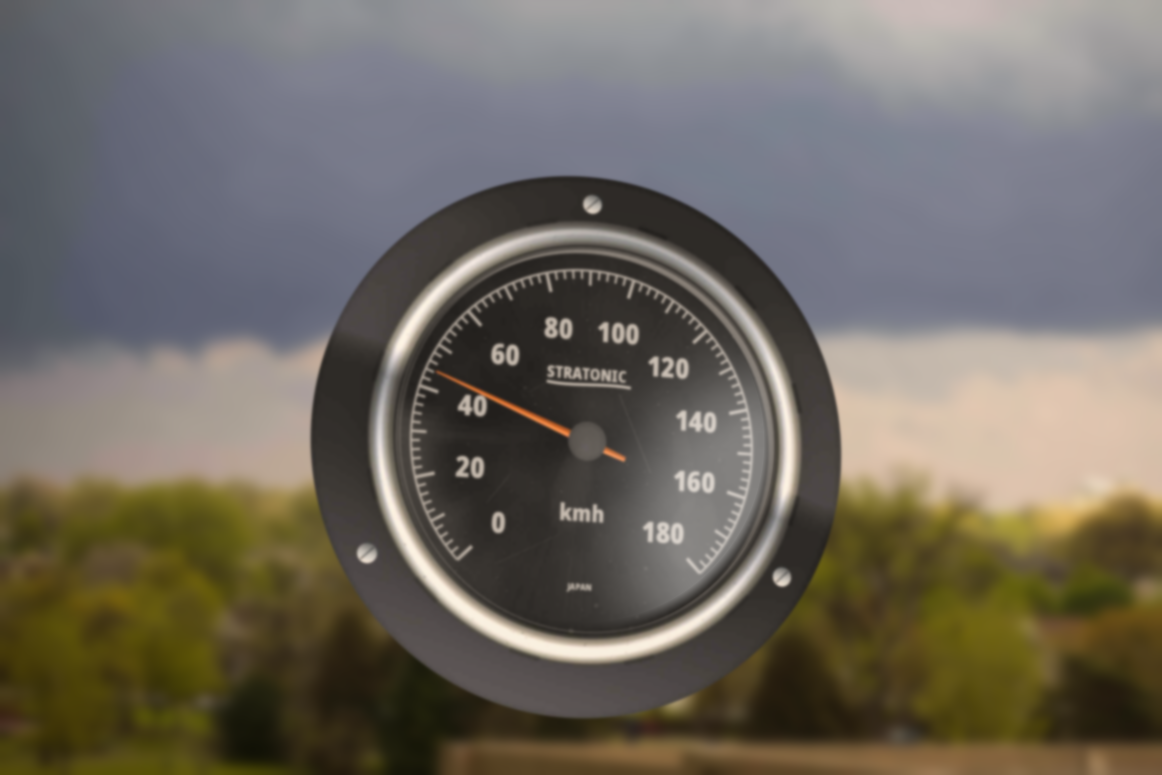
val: 44 (km/h)
